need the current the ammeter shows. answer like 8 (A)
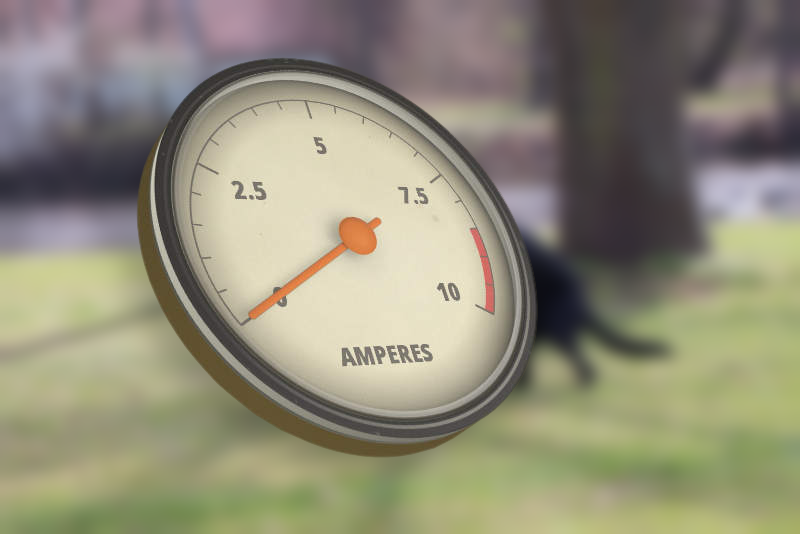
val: 0 (A)
